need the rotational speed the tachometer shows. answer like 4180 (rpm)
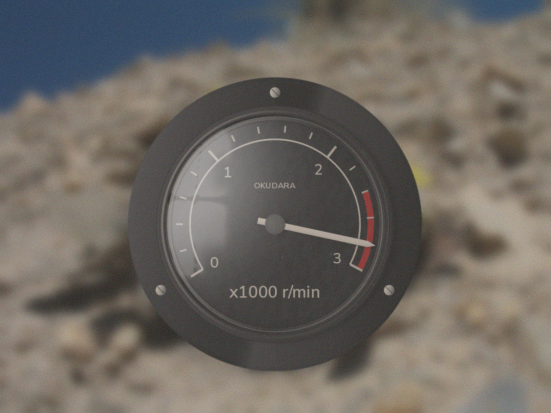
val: 2800 (rpm)
